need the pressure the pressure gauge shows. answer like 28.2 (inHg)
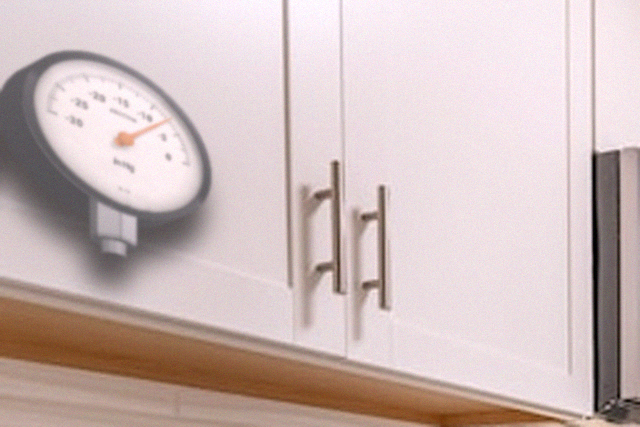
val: -7.5 (inHg)
